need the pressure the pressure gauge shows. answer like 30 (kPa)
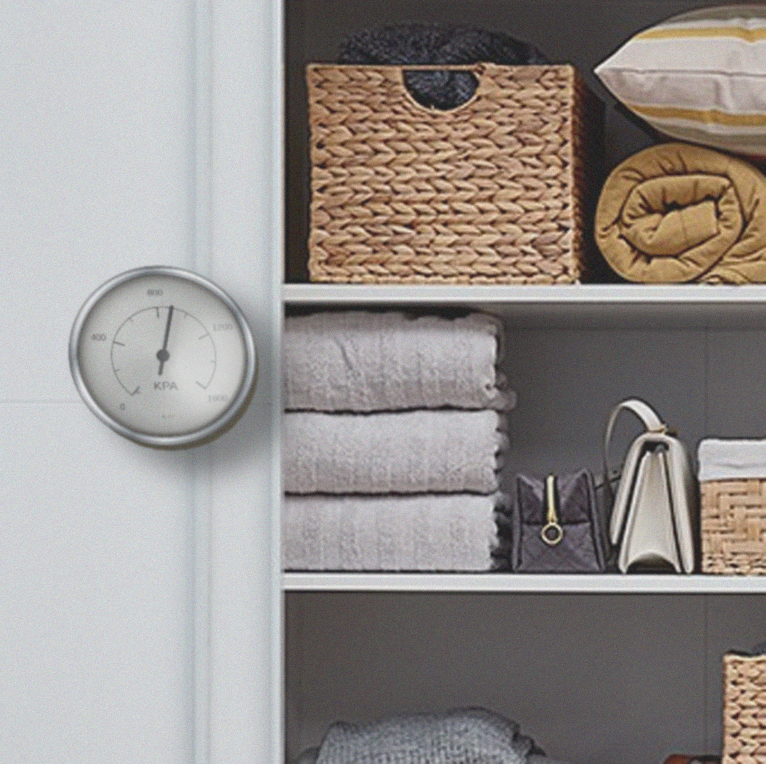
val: 900 (kPa)
